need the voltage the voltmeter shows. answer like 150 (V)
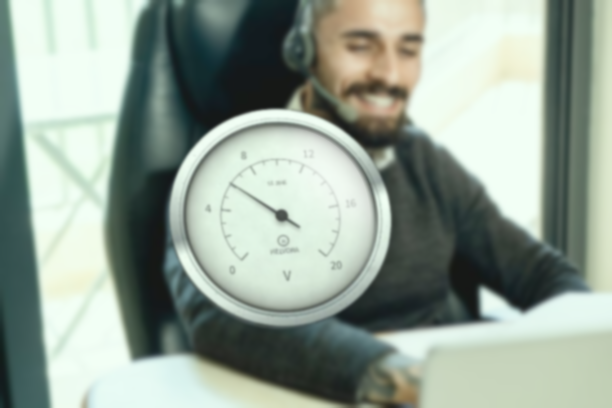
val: 6 (V)
